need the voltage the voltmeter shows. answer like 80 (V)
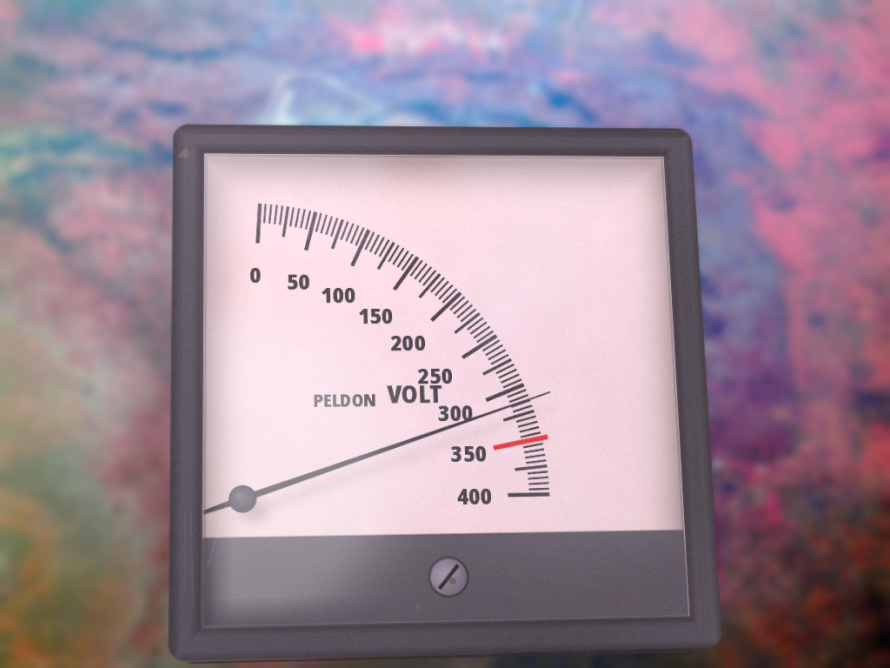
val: 315 (V)
